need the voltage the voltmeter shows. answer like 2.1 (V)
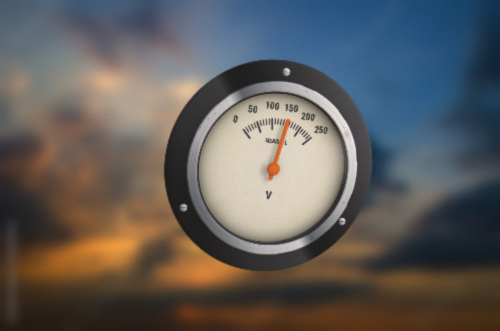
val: 150 (V)
